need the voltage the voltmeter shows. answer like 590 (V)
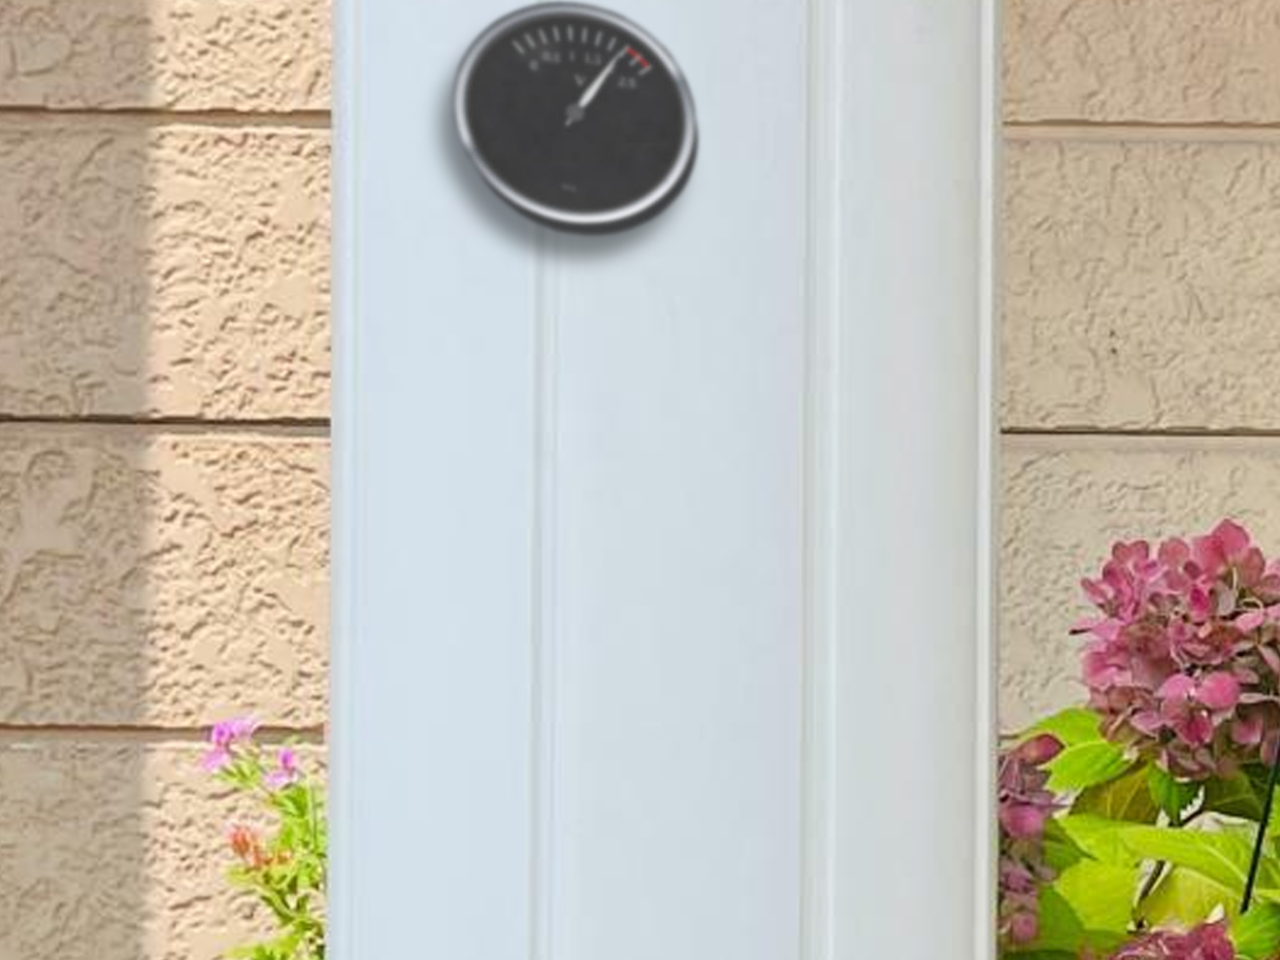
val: 2 (V)
